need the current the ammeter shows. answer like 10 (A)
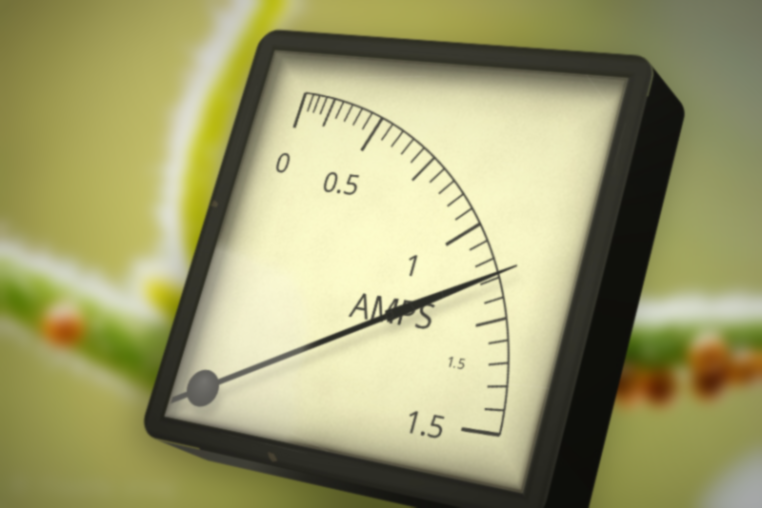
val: 1.15 (A)
